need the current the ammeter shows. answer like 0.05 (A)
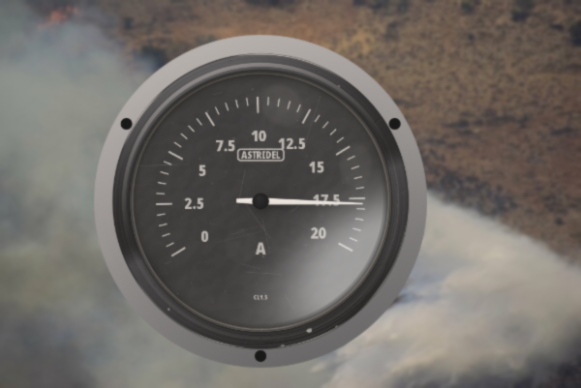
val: 17.75 (A)
